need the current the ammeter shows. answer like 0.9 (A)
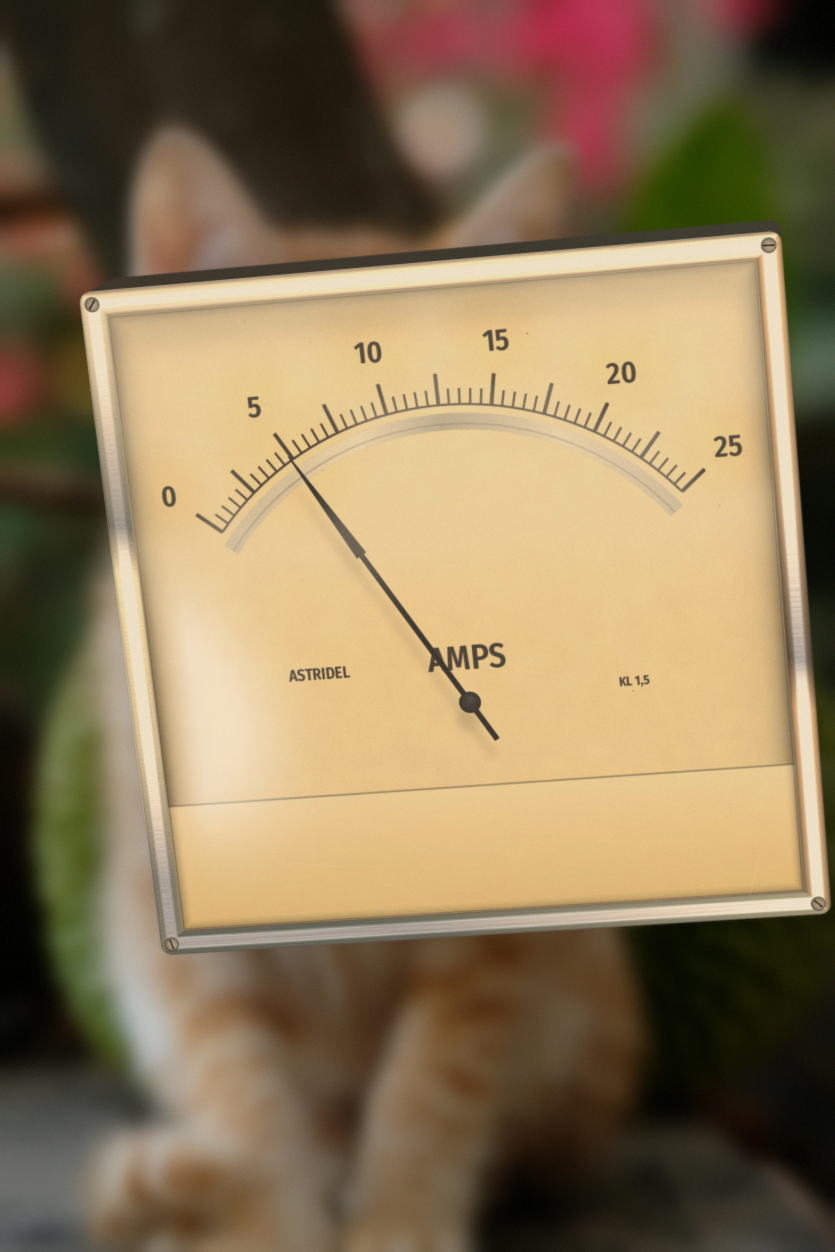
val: 5 (A)
